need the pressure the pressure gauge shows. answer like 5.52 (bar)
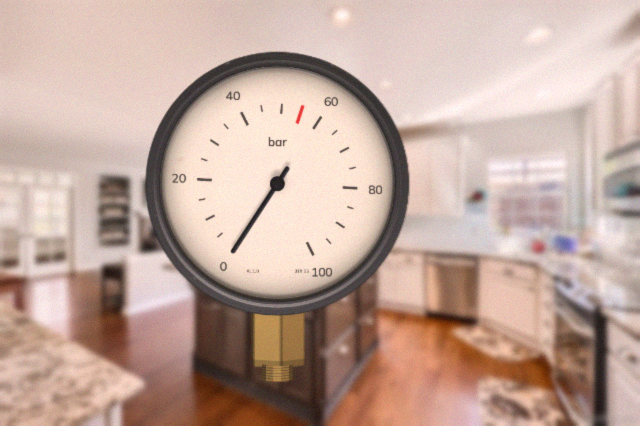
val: 0 (bar)
